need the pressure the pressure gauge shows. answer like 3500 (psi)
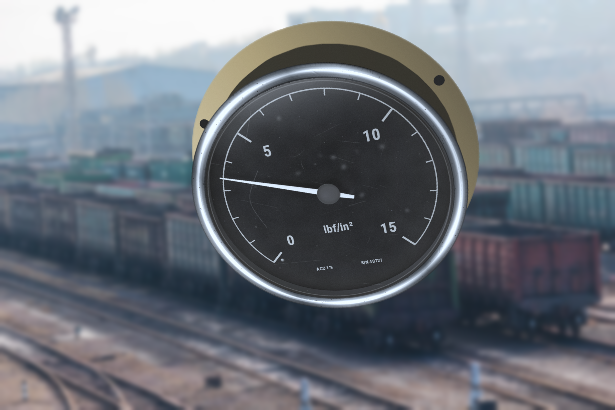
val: 3.5 (psi)
